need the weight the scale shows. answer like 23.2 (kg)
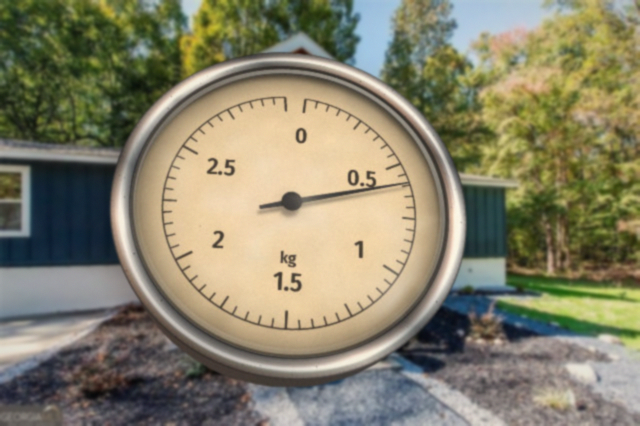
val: 0.6 (kg)
